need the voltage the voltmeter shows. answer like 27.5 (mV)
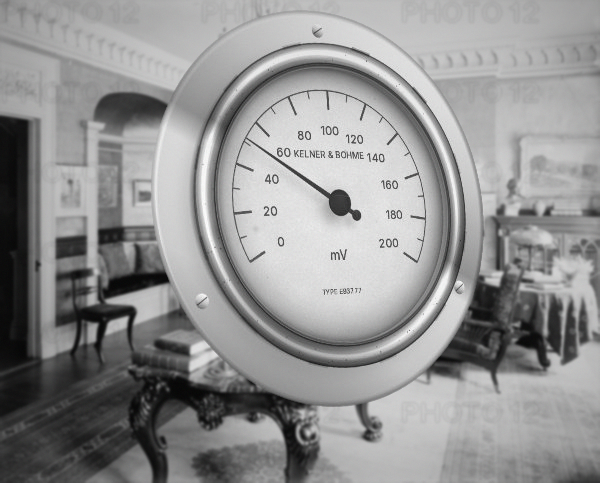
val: 50 (mV)
